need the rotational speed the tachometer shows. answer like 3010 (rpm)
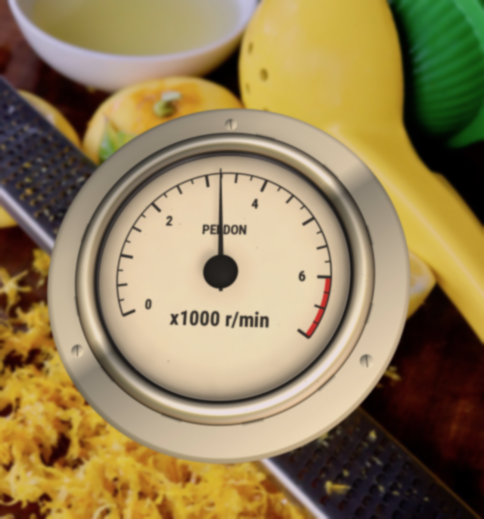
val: 3250 (rpm)
